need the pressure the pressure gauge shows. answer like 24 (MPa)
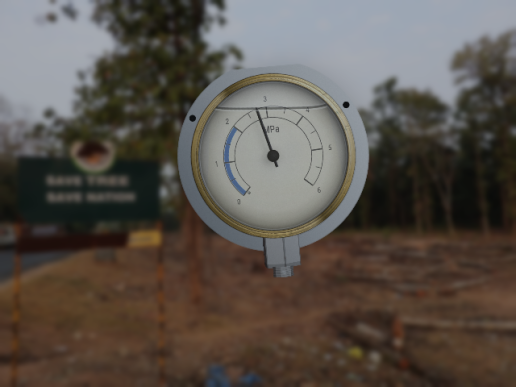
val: 2.75 (MPa)
